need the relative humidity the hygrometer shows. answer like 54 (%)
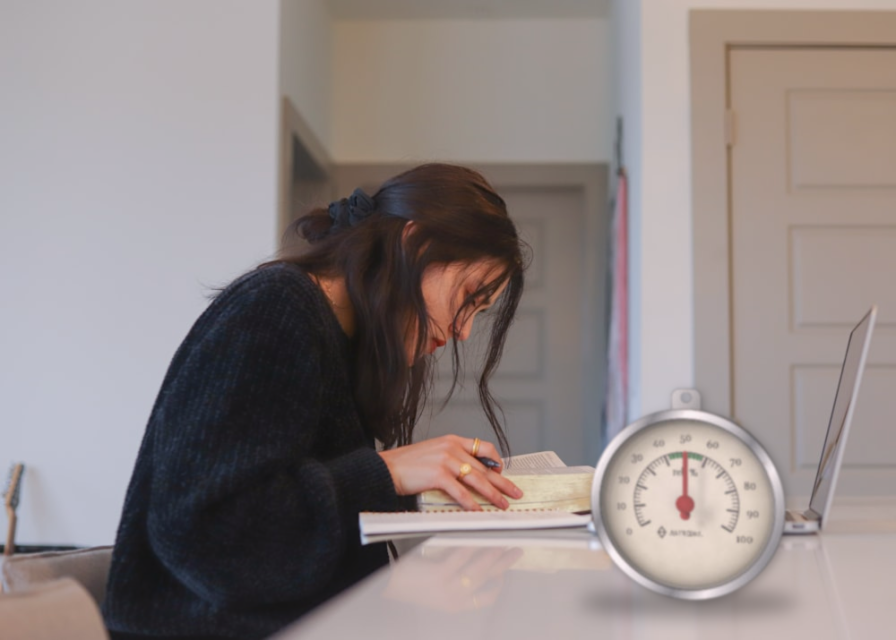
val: 50 (%)
